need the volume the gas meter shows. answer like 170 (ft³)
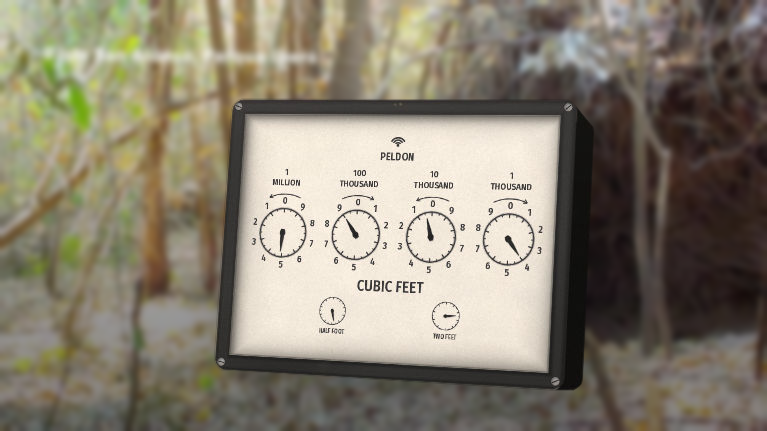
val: 490400 (ft³)
